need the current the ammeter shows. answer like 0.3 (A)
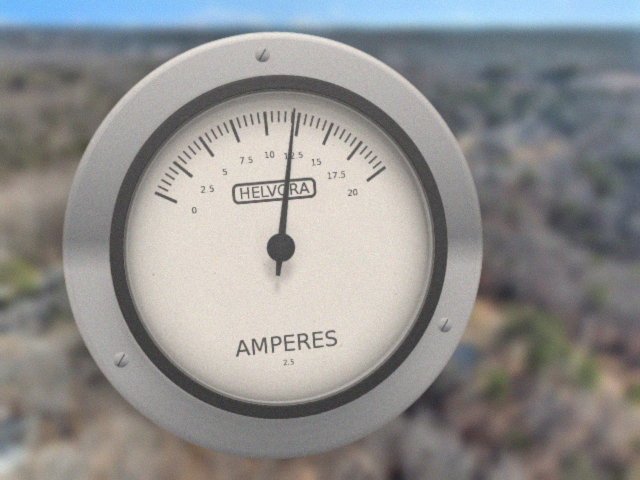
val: 12 (A)
